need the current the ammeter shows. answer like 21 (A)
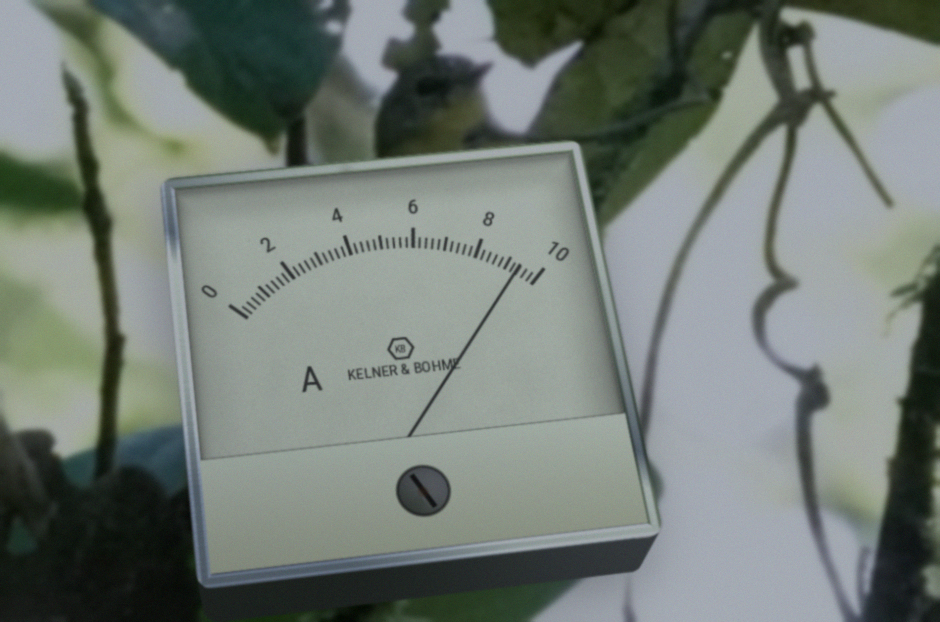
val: 9.4 (A)
